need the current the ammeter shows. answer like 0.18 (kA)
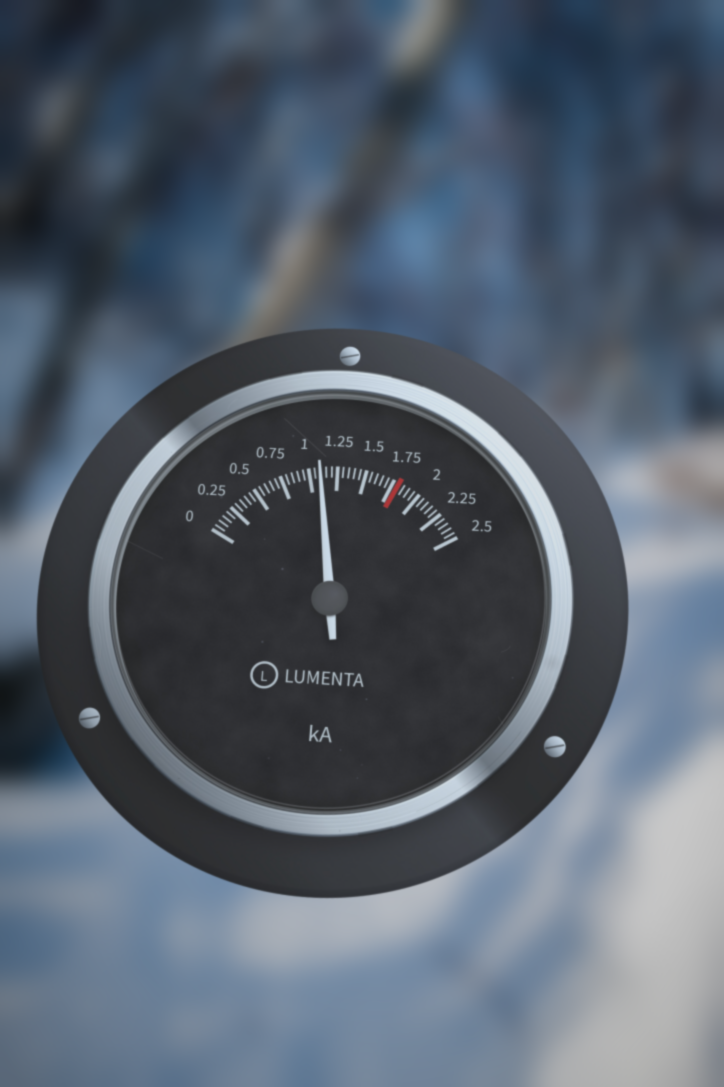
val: 1.1 (kA)
